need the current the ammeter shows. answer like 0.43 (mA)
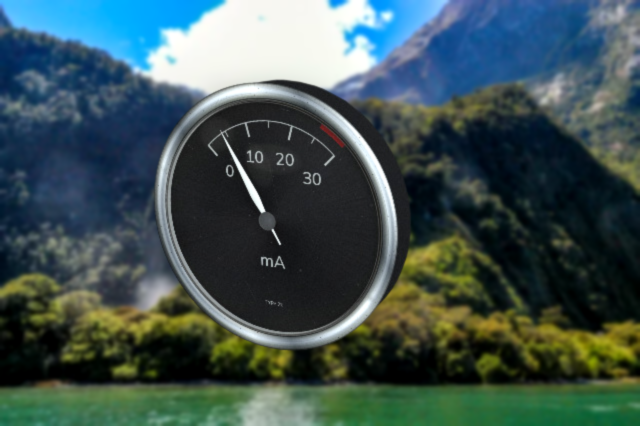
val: 5 (mA)
